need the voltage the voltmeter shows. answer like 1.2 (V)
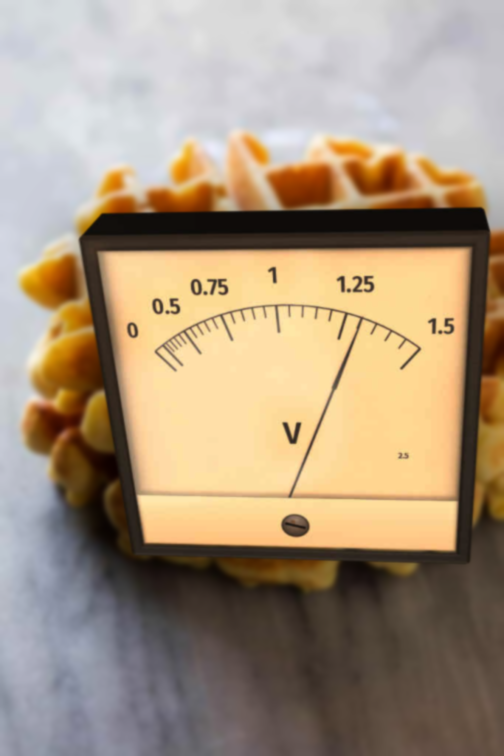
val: 1.3 (V)
